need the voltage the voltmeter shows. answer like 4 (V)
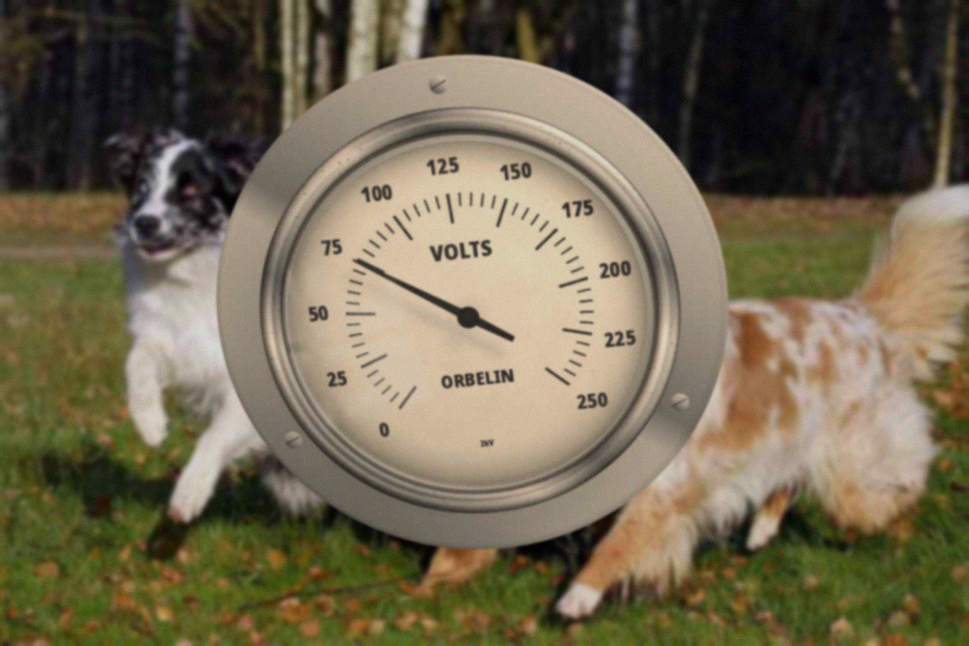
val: 75 (V)
